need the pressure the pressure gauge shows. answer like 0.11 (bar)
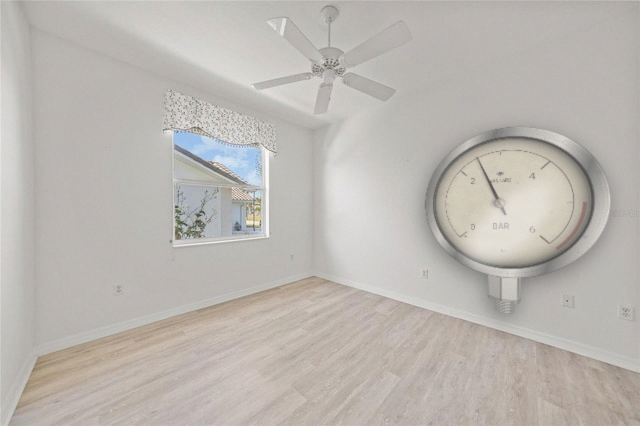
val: 2.5 (bar)
